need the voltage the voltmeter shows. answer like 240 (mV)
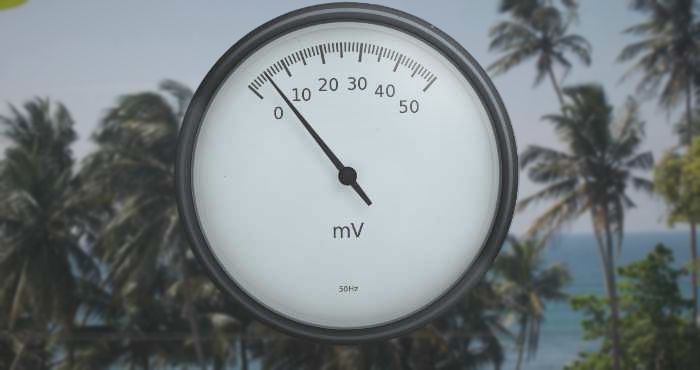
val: 5 (mV)
